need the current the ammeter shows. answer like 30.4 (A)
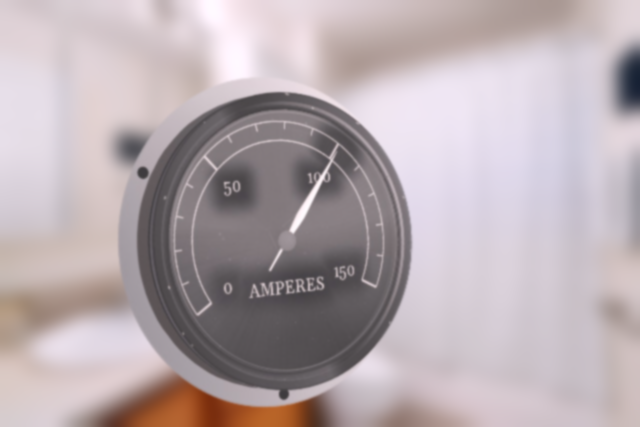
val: 100 (A)
